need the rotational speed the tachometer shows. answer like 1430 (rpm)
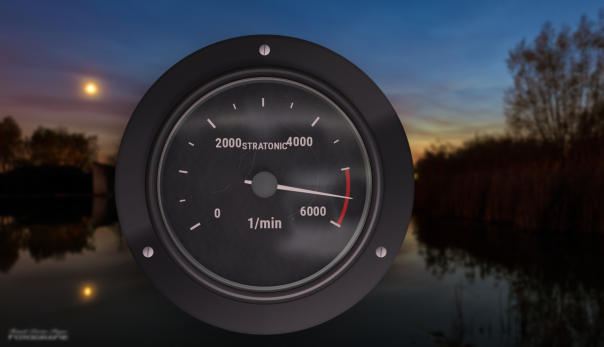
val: 5500 (rpm)
